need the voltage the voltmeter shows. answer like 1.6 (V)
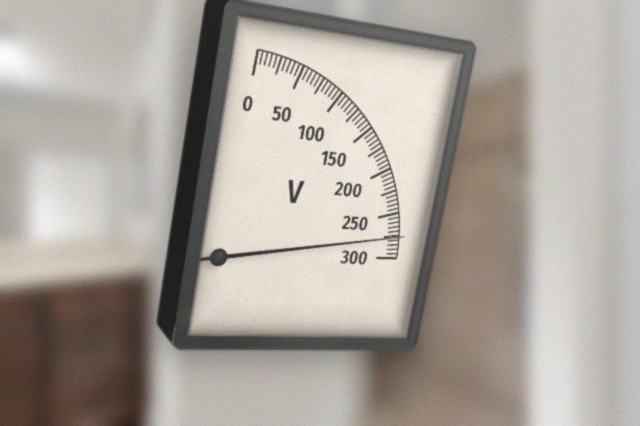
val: 275 (V)
